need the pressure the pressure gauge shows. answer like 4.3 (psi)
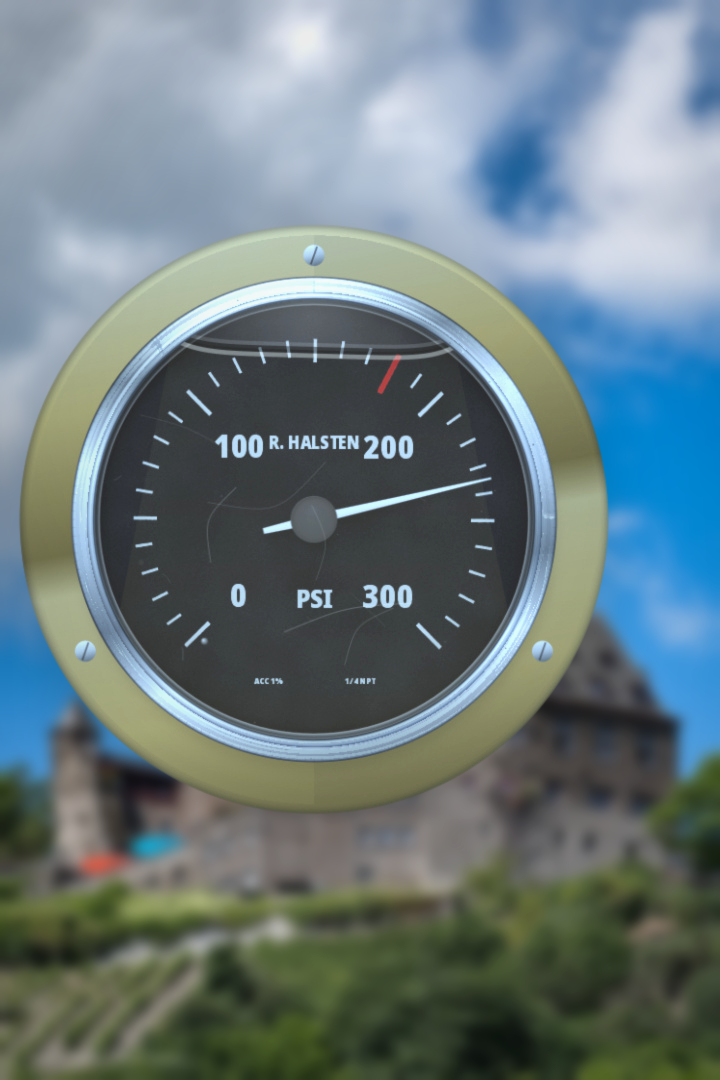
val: 235 (psi)
